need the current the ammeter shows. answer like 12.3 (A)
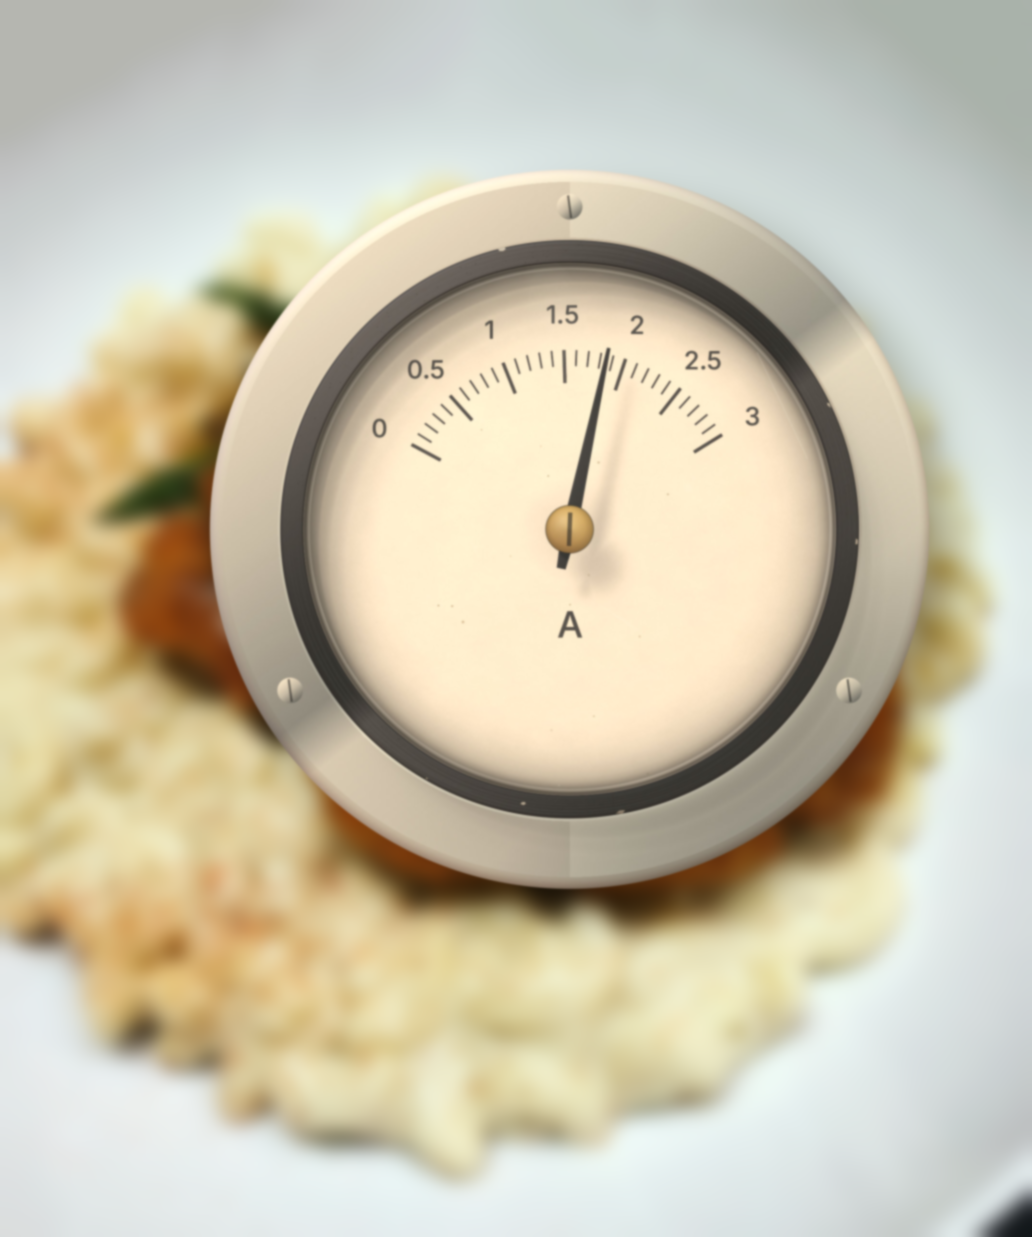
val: 1.85 (A)
